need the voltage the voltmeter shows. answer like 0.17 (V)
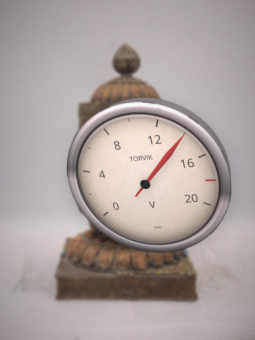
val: 14 (V)
